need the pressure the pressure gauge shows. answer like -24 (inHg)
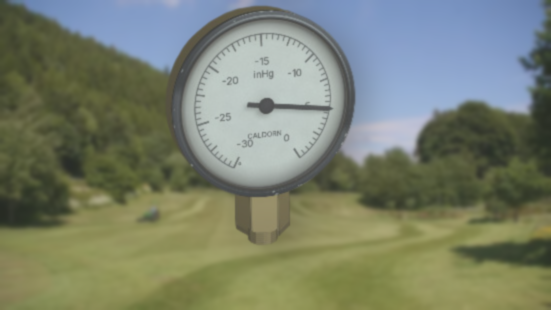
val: -5 (inHg)
